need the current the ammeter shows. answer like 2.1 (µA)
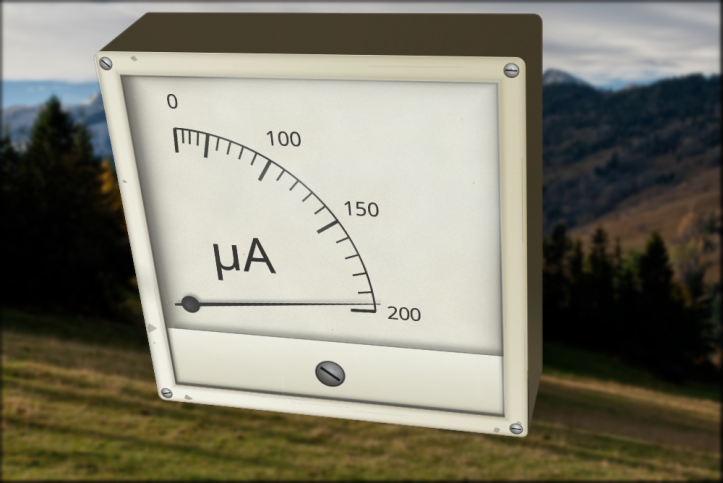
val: 195 (µA)
